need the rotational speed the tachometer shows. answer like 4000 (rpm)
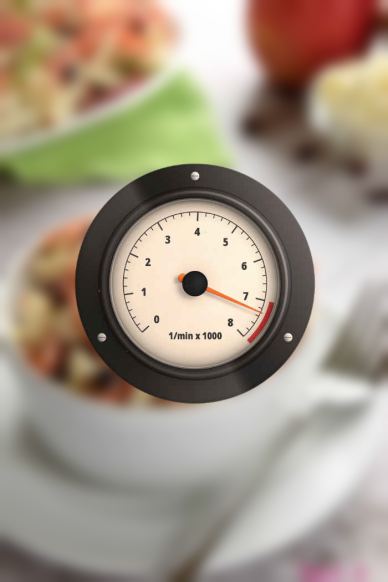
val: 7300 (rpm)
